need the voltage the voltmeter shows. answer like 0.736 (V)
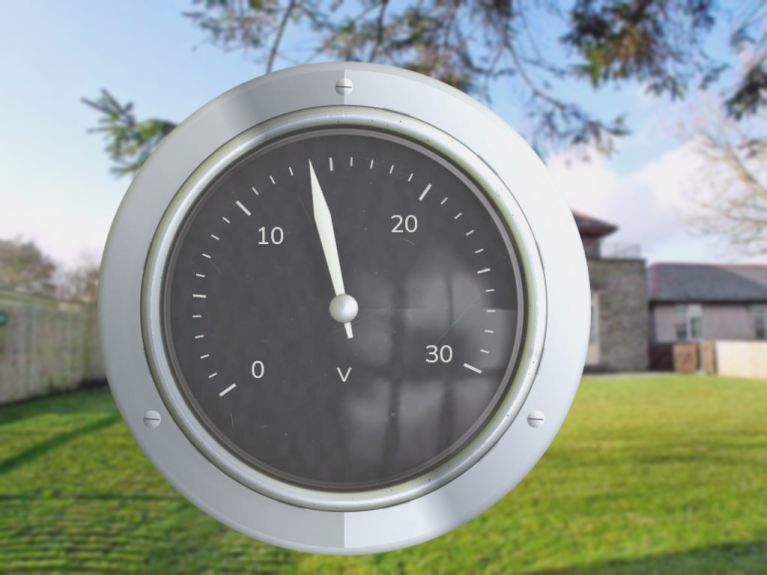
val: 14 (V)
